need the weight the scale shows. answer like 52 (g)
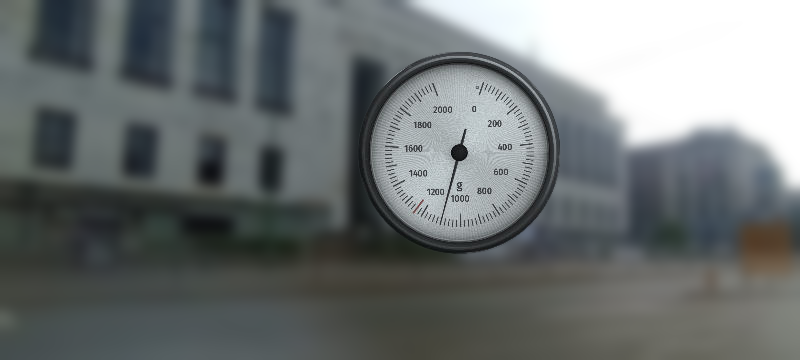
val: 1100 (g)
